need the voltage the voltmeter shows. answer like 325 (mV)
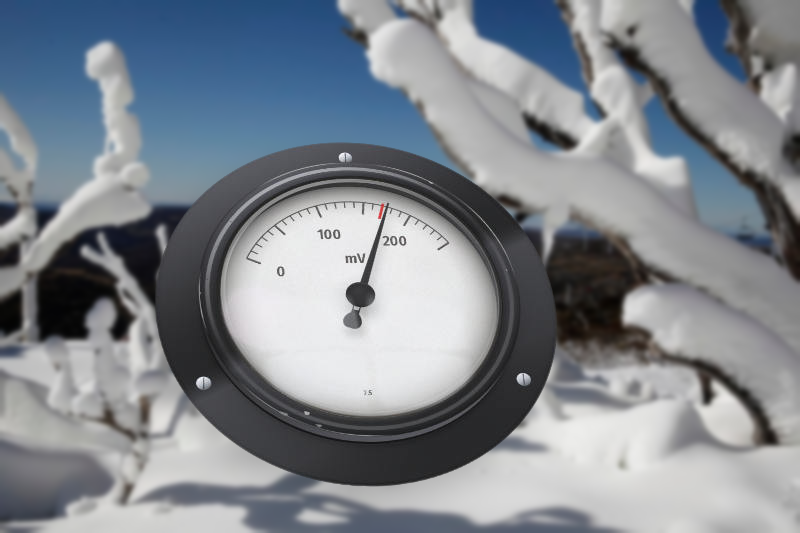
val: 175 (mV)
